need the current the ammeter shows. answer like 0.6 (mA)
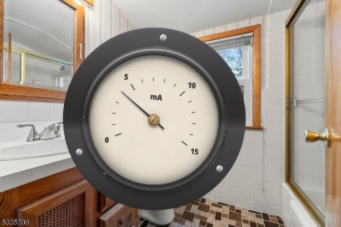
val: 4 (mA)
